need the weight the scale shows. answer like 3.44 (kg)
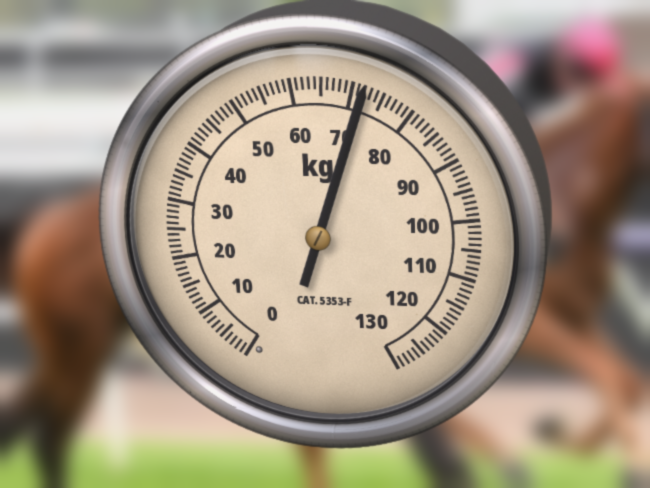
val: 72 (kg)
